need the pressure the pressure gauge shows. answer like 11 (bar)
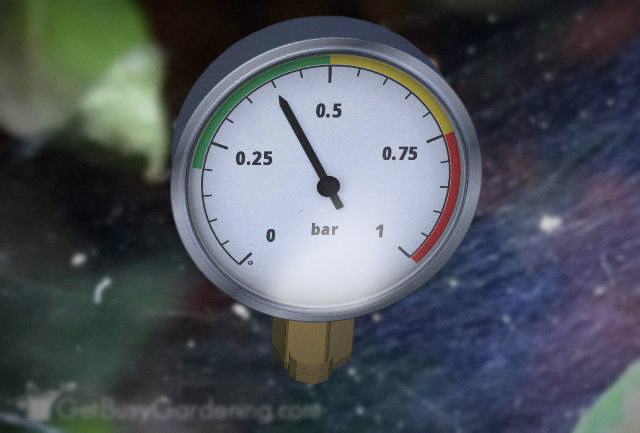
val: 0.4 (bar)
